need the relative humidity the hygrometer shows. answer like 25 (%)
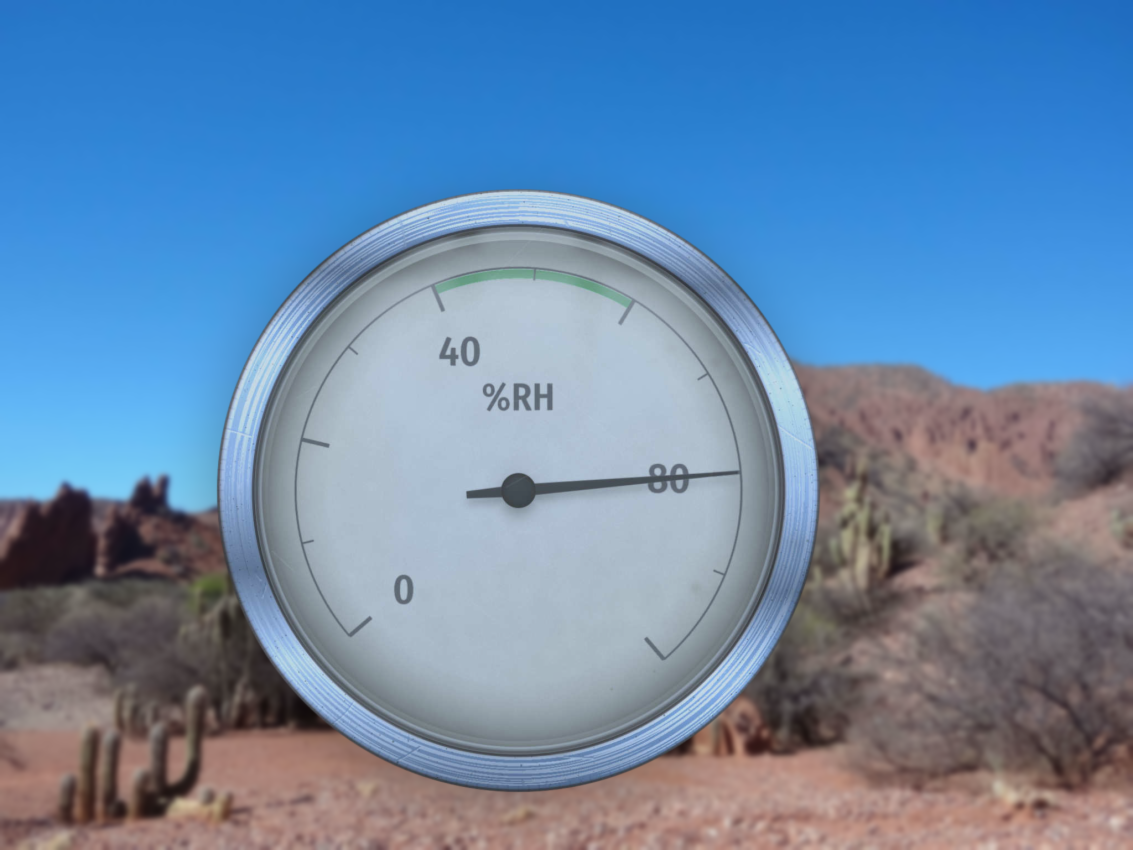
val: 80 (%)
